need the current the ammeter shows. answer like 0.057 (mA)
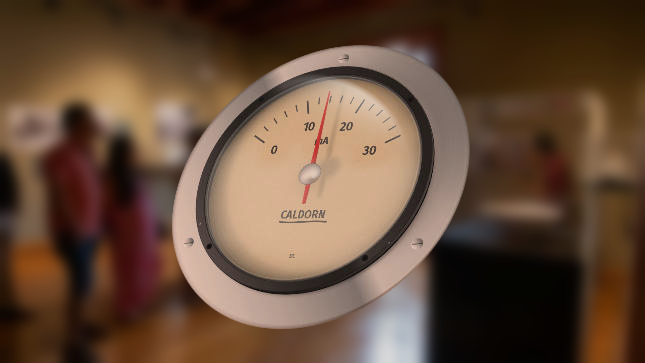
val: 14 (mA)
